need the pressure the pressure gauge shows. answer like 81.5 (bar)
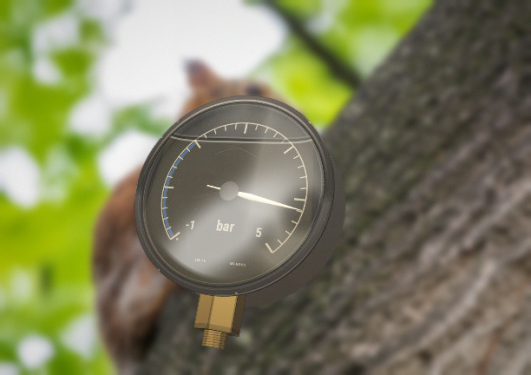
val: 4.2 (bar)
